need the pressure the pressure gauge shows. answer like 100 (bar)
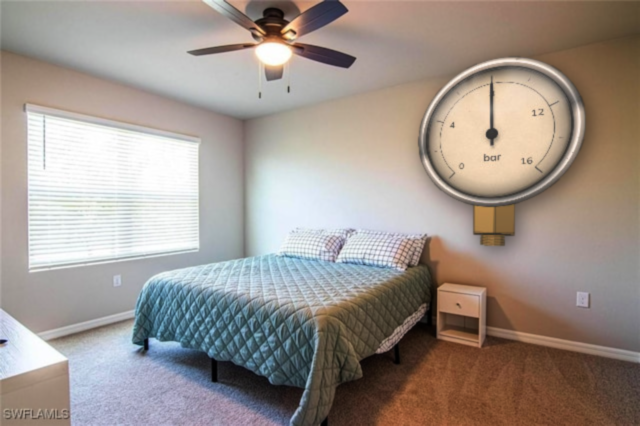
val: 8 (bar)
